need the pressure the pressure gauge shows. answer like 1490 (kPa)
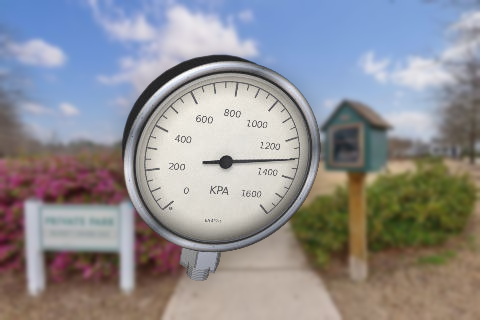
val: 1300 (kPa)
